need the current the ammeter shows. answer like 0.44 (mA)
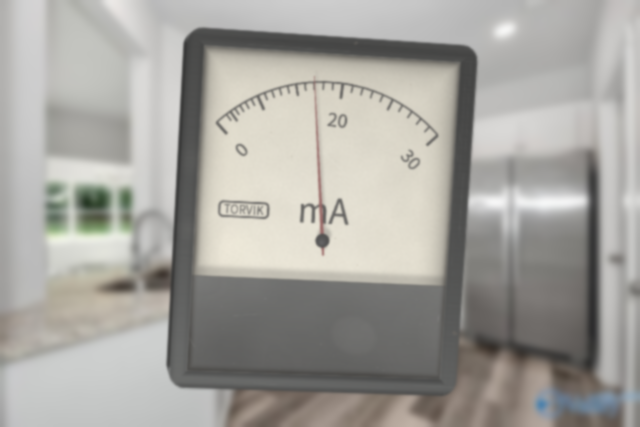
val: 17 (mA)
